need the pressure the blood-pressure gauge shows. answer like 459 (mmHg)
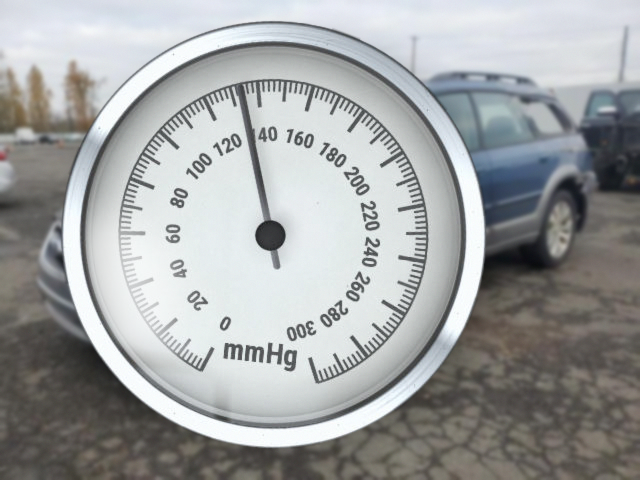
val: 134 (mmHg)
